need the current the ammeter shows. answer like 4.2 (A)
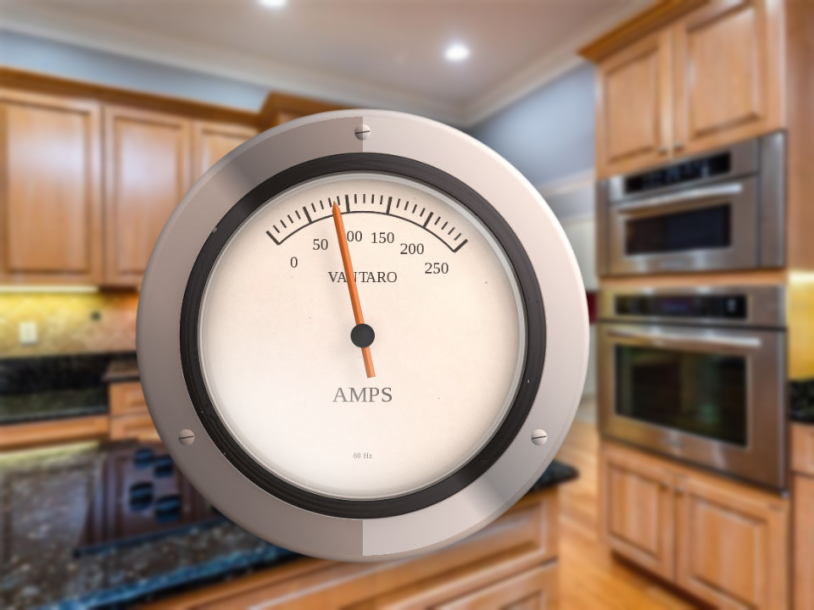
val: 85 (A)
